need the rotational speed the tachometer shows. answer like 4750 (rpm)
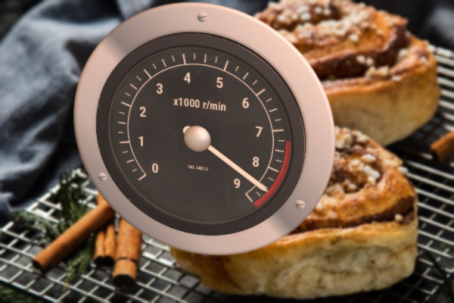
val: 8500 (rpm)
